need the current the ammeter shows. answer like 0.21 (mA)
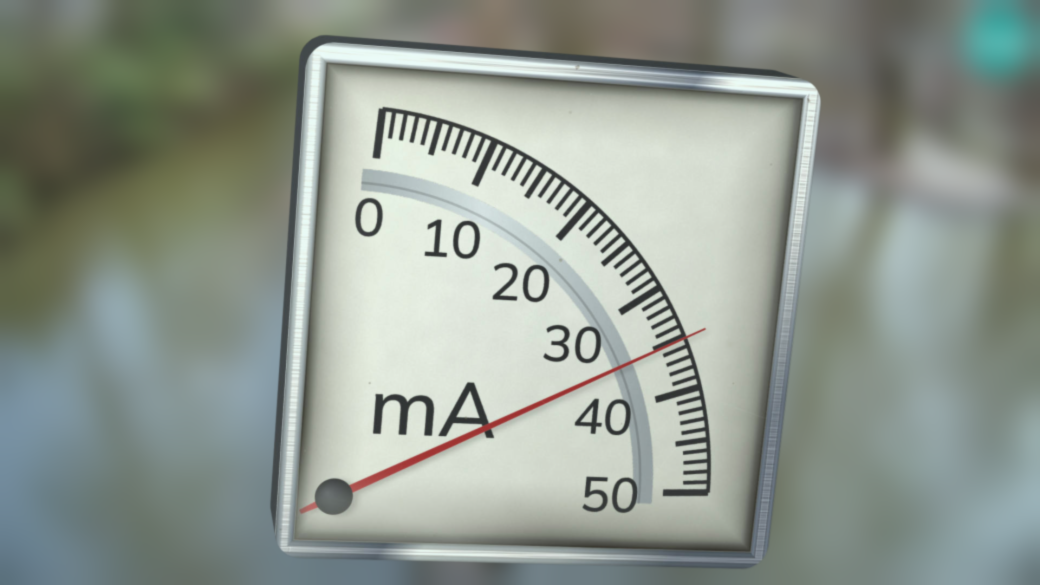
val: 35 (mA)
